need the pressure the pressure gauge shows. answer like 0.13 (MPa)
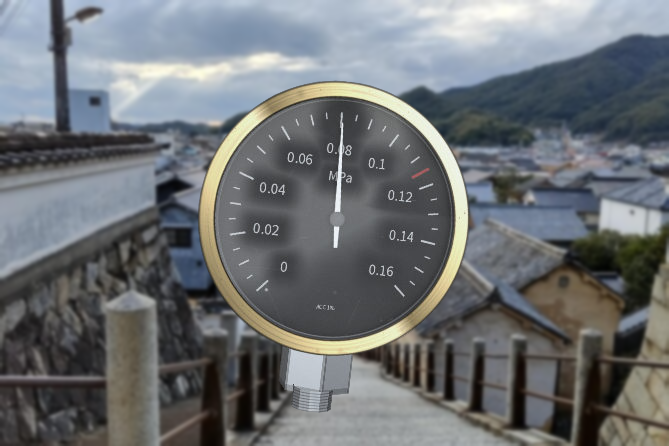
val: 0.08 (MPa)
